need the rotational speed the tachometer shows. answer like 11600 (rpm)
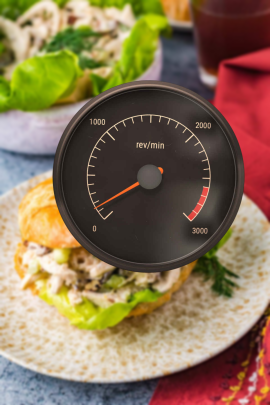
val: 150 (rpm)
